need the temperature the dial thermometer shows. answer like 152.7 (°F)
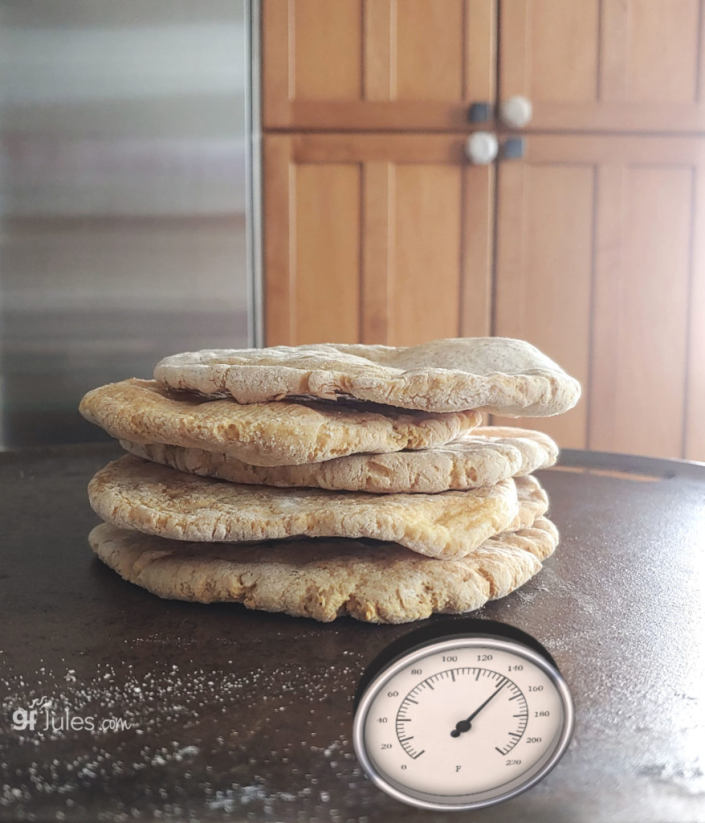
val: 140 (°F)
